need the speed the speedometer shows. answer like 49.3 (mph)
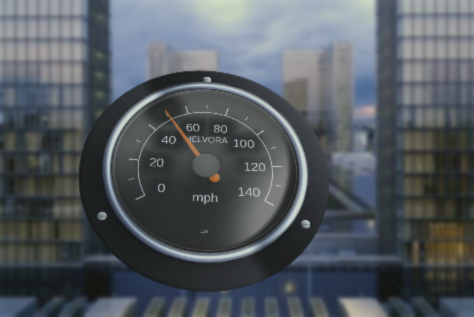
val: 50 (mph)
